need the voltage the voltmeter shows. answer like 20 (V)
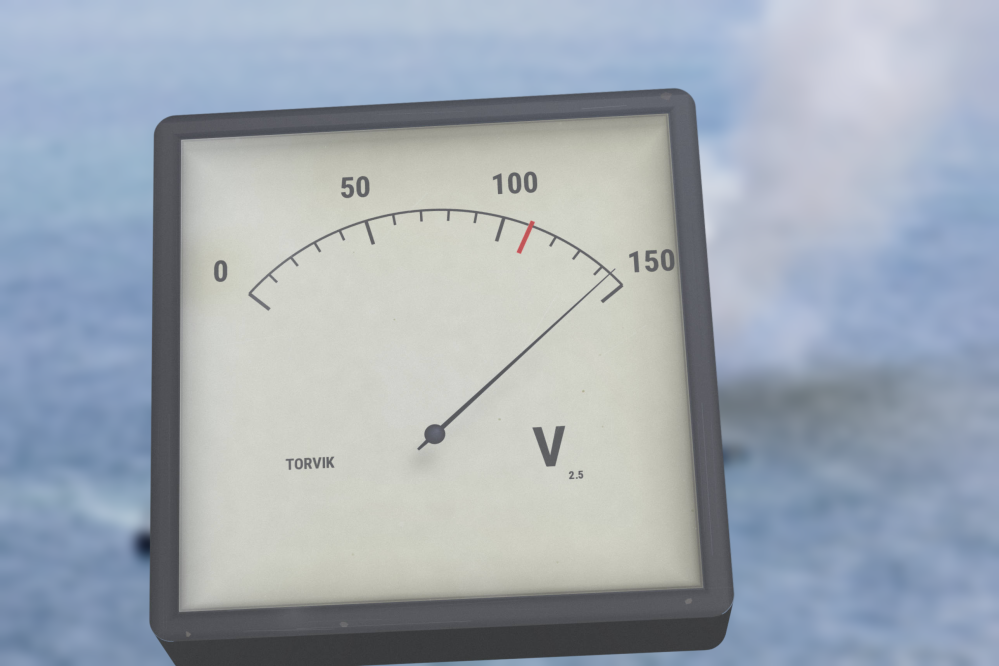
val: 145 (V)
